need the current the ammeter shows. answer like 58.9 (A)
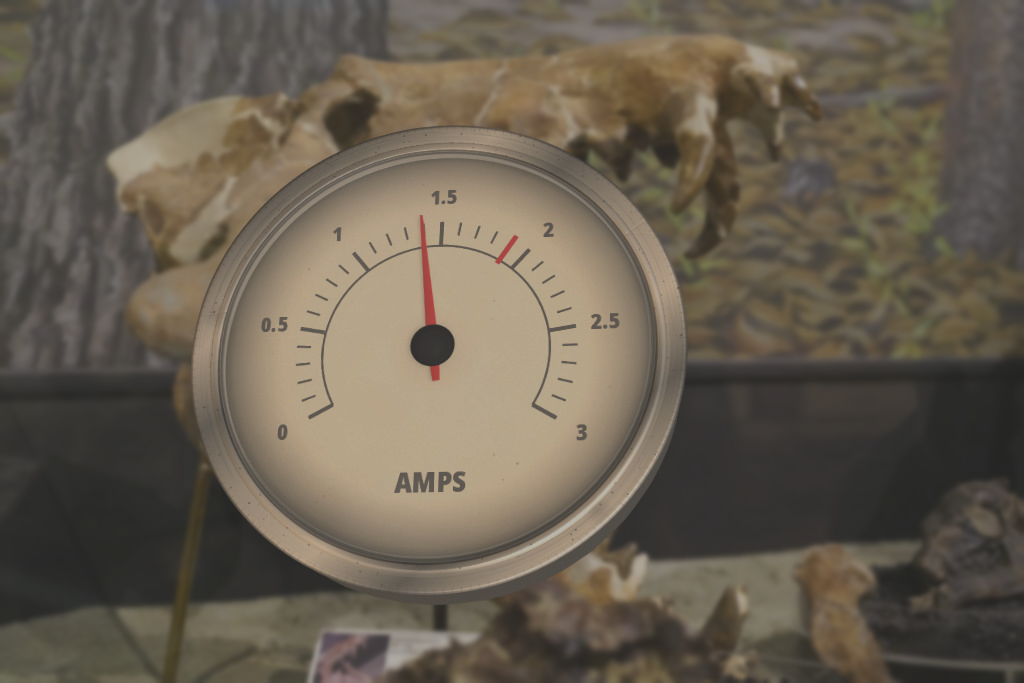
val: 1.4 (A)
